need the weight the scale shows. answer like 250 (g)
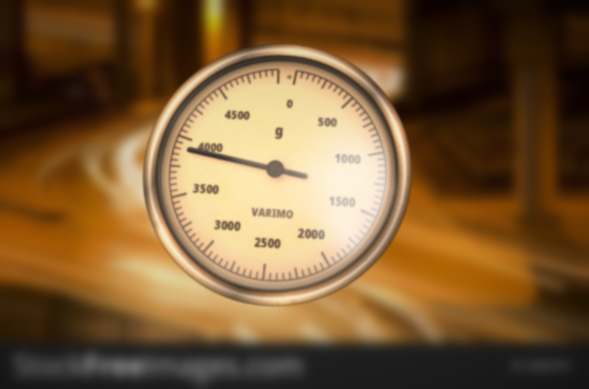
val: 3900 (g)
